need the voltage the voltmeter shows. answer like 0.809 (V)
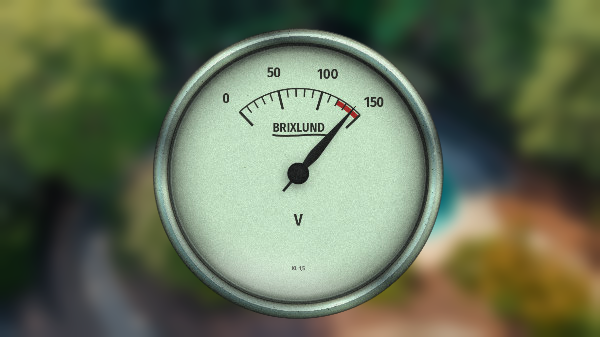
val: 140 (V)
